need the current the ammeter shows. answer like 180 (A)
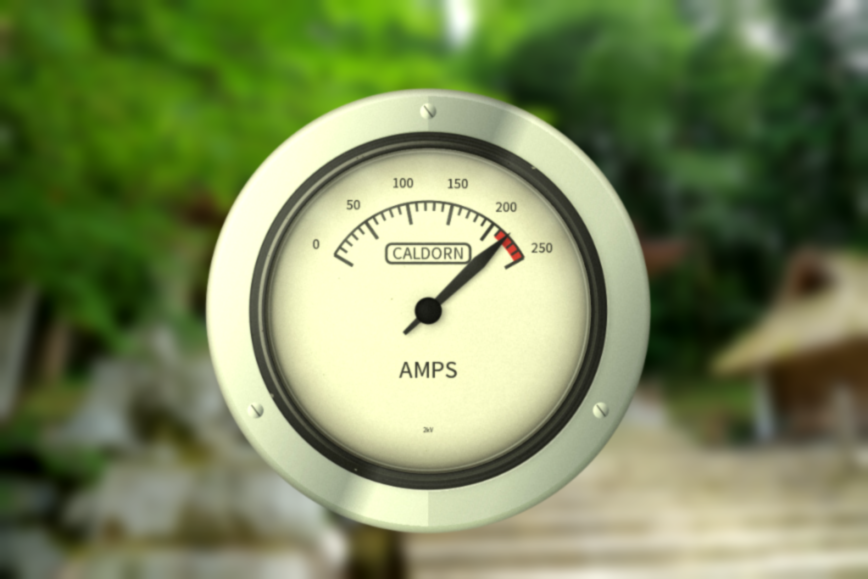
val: 220 (A)
